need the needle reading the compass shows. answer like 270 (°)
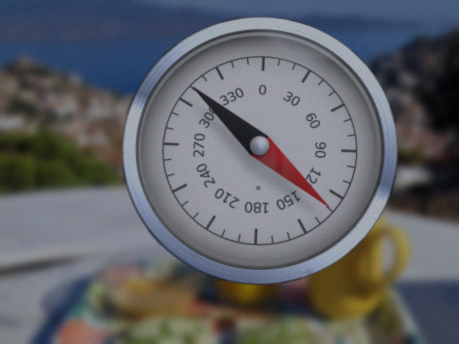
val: 130 (°)
